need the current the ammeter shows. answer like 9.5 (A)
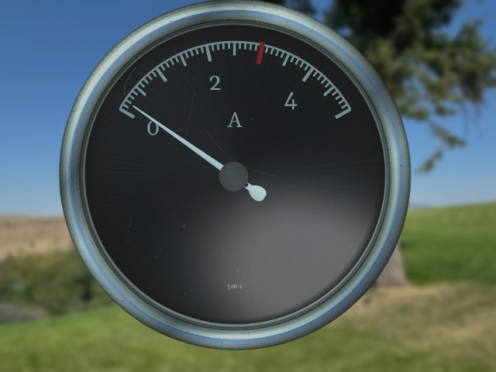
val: 0.2 (A)
